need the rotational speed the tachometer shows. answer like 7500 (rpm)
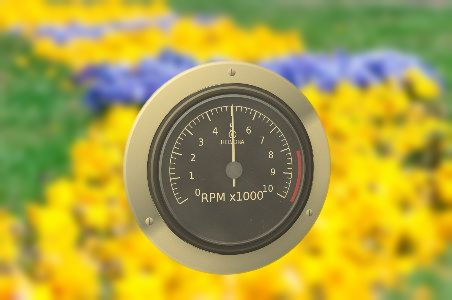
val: 5000 (rpm)
